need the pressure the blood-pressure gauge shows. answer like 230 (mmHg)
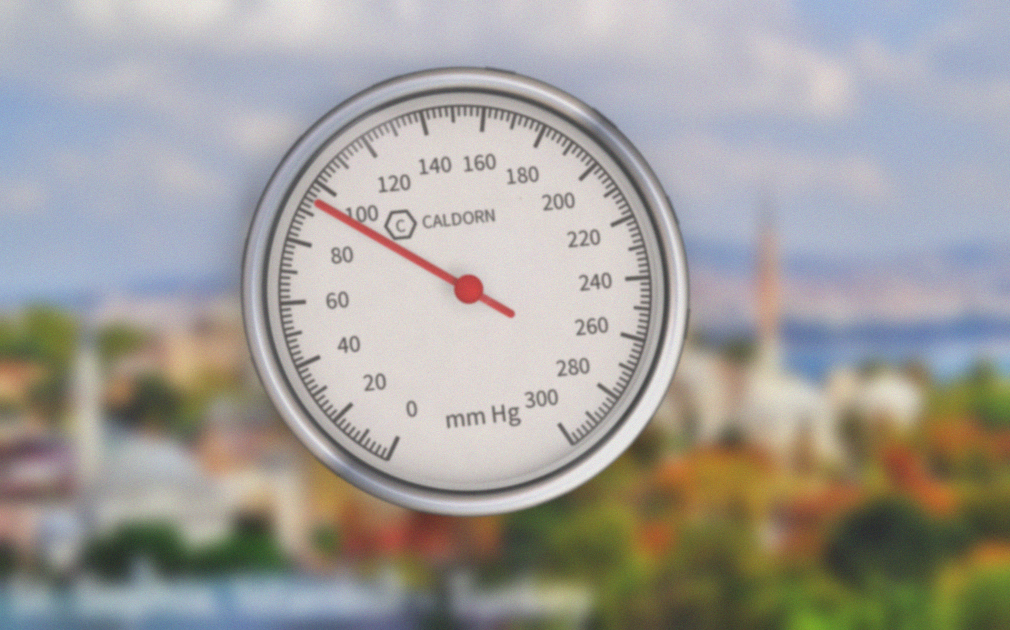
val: 94 (mmHg)
